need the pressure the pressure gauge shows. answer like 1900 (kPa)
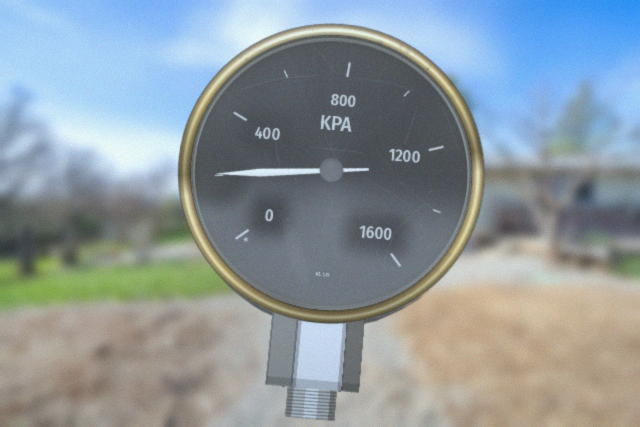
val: 200 (kPa)
